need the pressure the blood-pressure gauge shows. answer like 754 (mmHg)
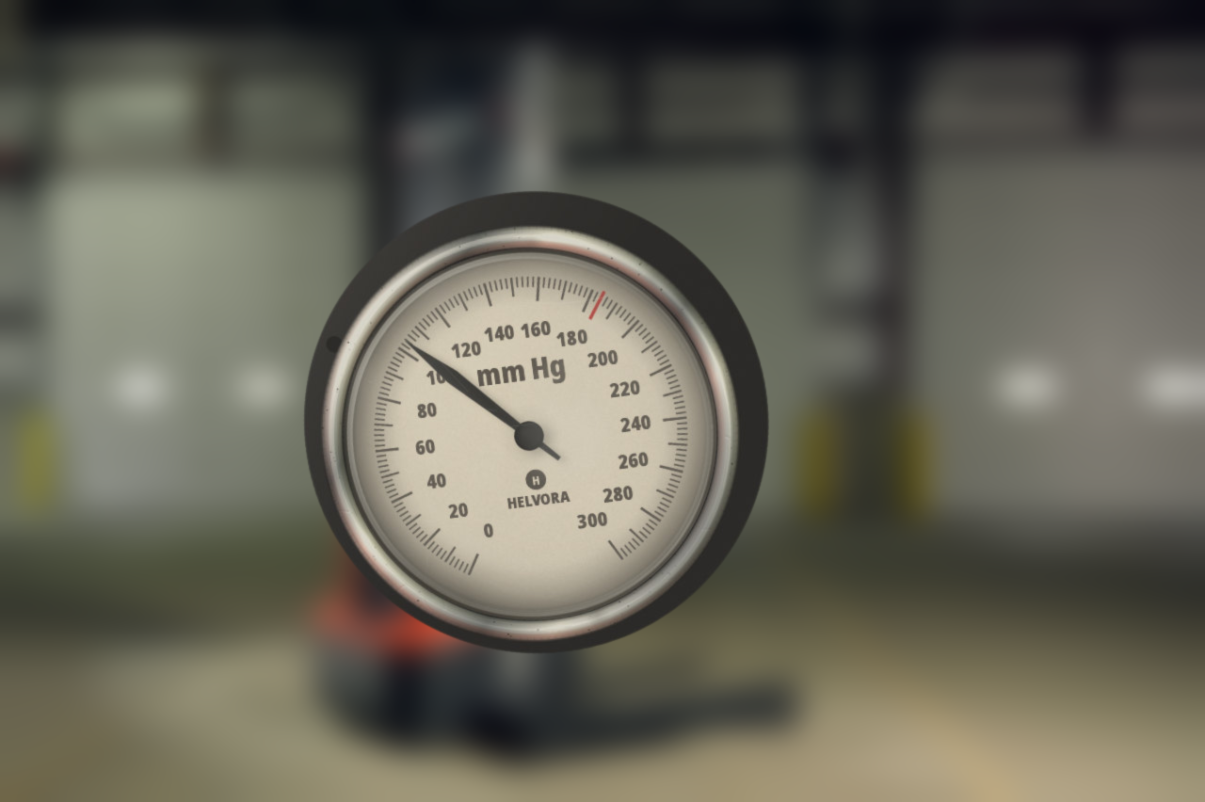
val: 104 (mmHg)
